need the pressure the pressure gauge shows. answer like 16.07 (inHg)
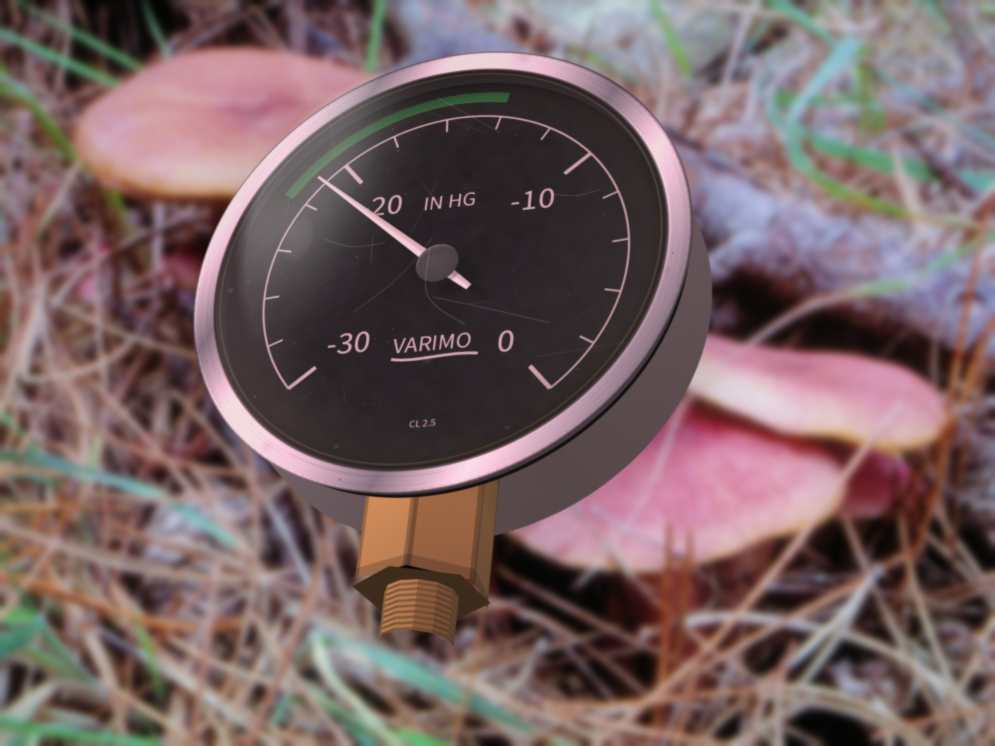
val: -21 (inHg)
